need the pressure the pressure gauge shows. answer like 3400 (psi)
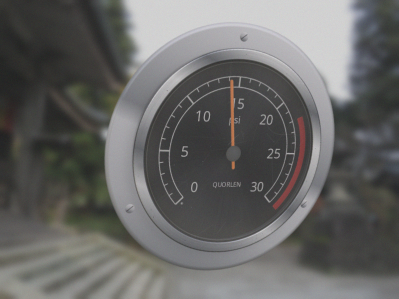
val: 14 (psi)
